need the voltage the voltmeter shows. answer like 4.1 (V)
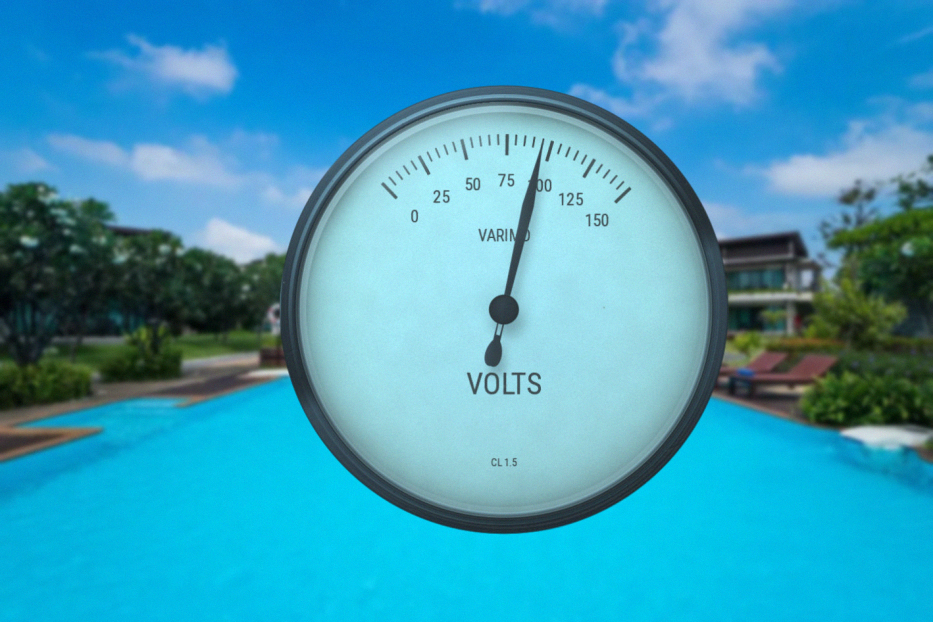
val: 95 (V)
